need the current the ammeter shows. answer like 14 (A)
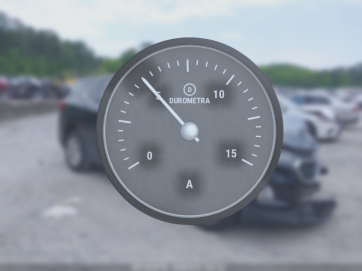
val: 5 (A)
